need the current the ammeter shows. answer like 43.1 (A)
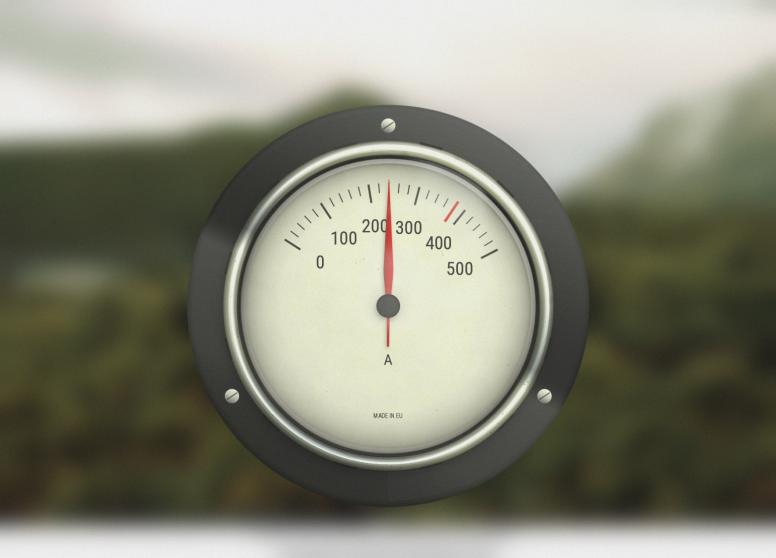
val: 240 (A)
